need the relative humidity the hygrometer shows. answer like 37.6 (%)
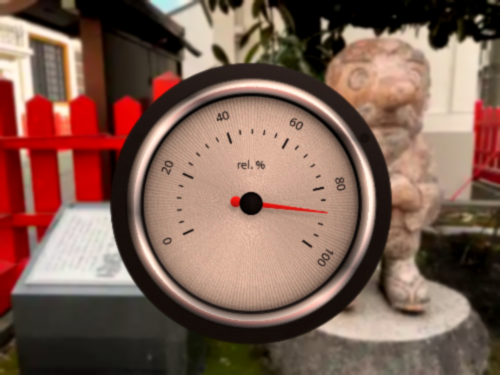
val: 88 (%)
